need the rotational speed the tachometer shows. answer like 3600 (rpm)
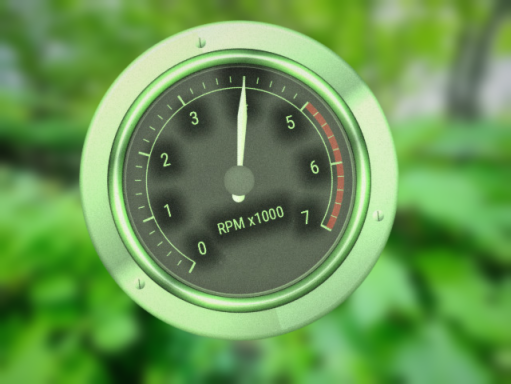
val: 4000 (rpm)
